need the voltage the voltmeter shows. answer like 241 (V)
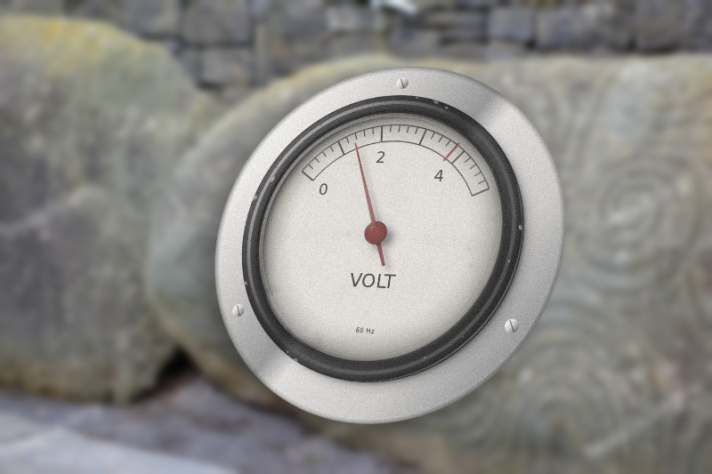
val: 1.4 (V)
